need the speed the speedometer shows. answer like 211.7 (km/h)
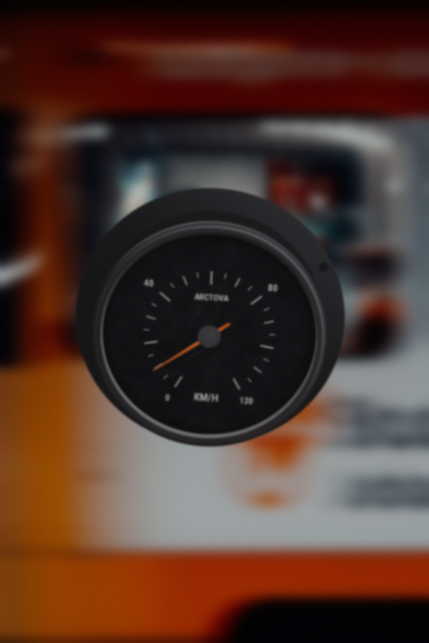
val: 10 (km/h)
